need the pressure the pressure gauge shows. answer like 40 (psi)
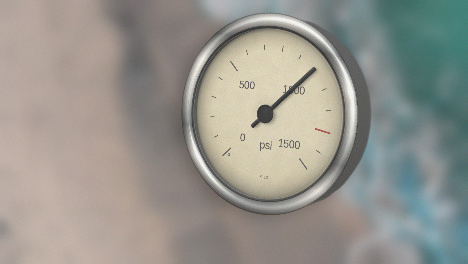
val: 1000 (psi)
